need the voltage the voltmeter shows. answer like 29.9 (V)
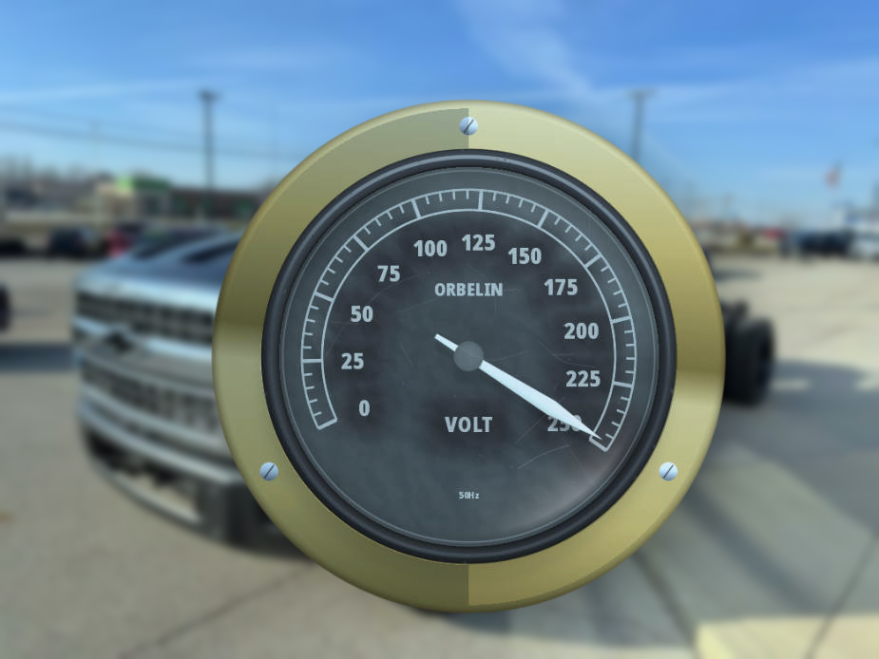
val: 247.5 (V)
